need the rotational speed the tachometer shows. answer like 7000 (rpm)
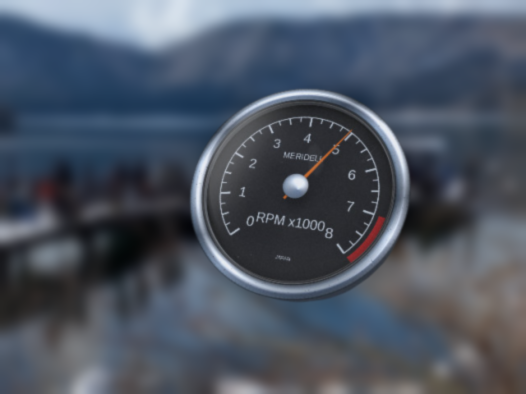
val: 5000 (rpm)
